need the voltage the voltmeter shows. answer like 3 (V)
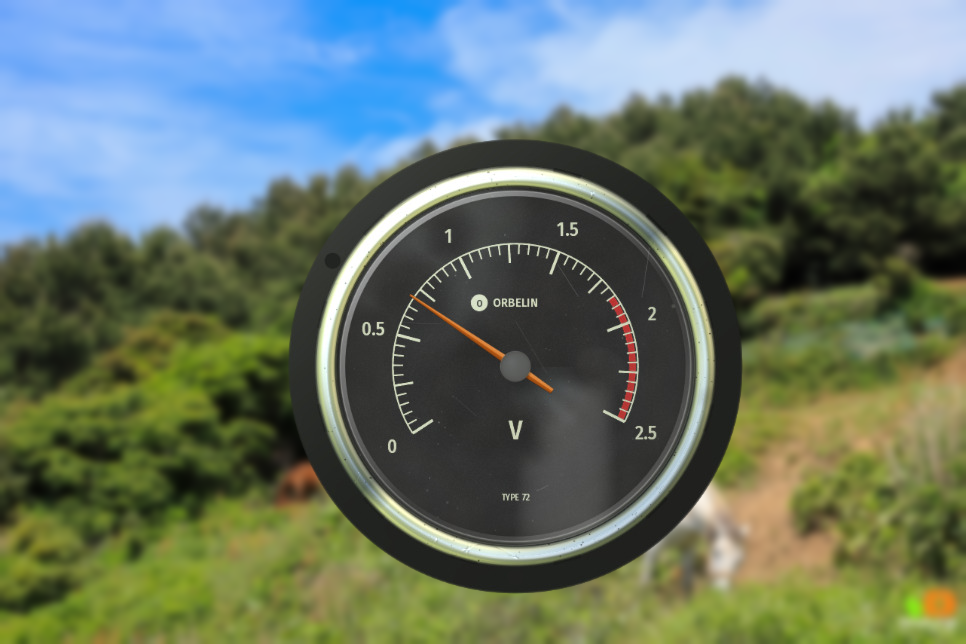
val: 0.7 (V)
